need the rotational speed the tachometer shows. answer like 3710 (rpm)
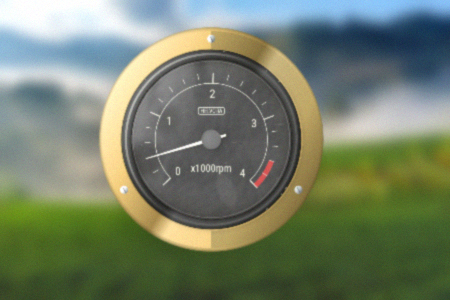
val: 400 (rpm)
